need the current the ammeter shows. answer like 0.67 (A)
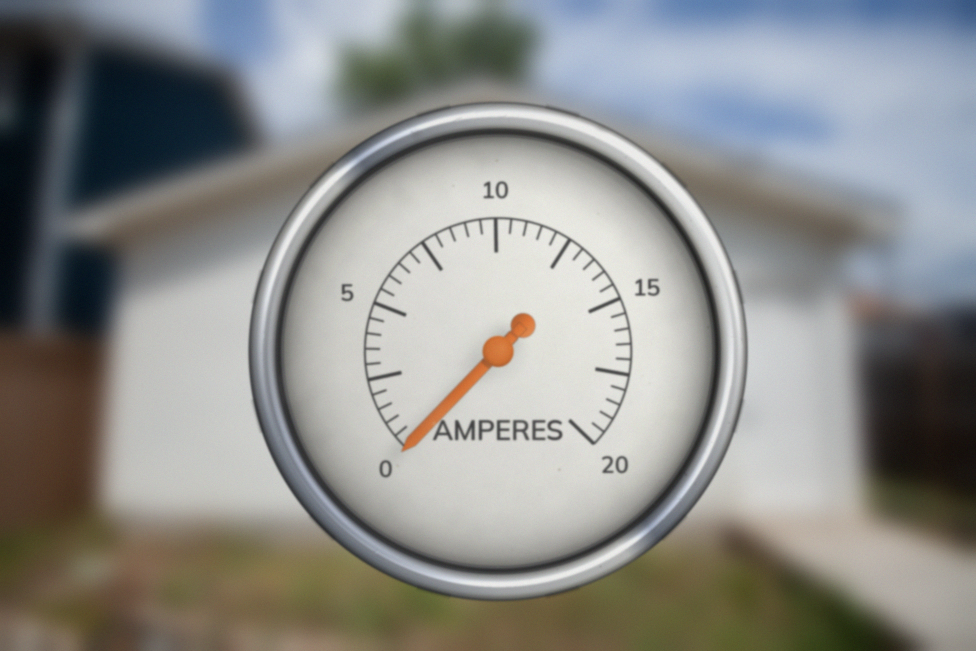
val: 0 (A)
